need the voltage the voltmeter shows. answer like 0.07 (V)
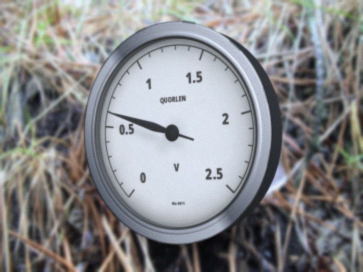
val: 0.6 (V)
